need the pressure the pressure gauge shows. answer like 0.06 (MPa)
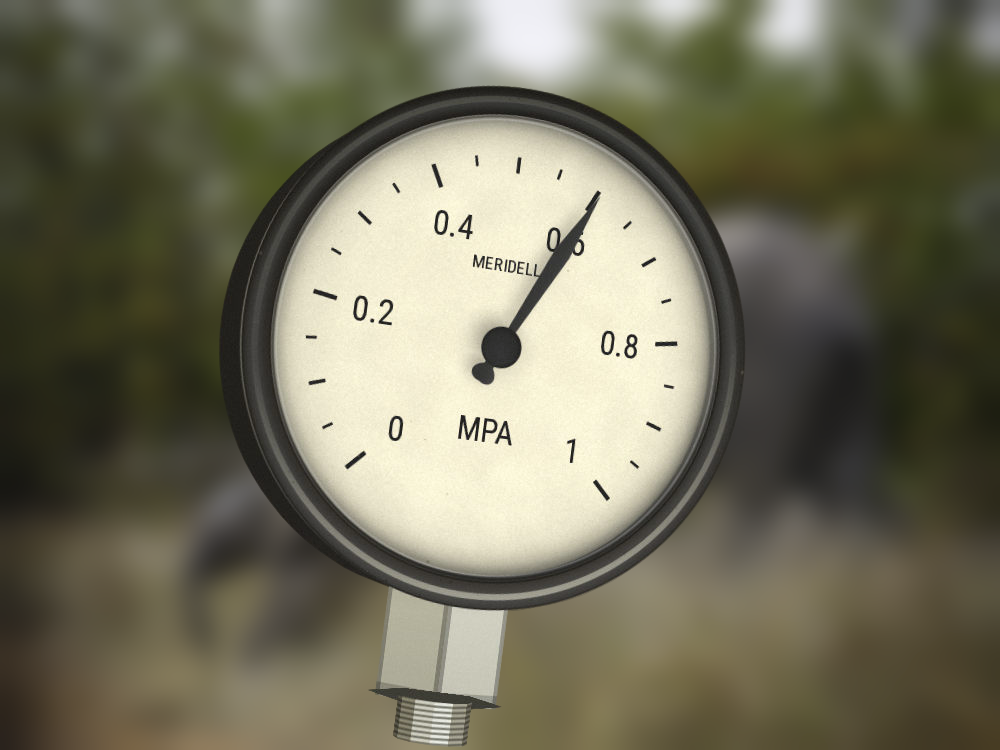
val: 0.6 (MPa)
